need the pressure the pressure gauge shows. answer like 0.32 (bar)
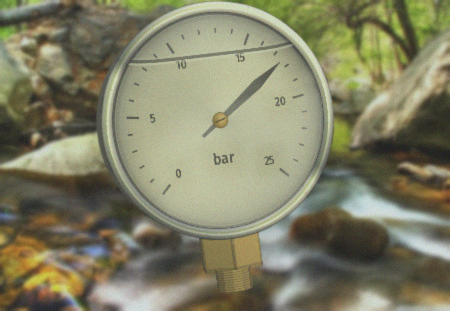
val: 17.5 (bar)
